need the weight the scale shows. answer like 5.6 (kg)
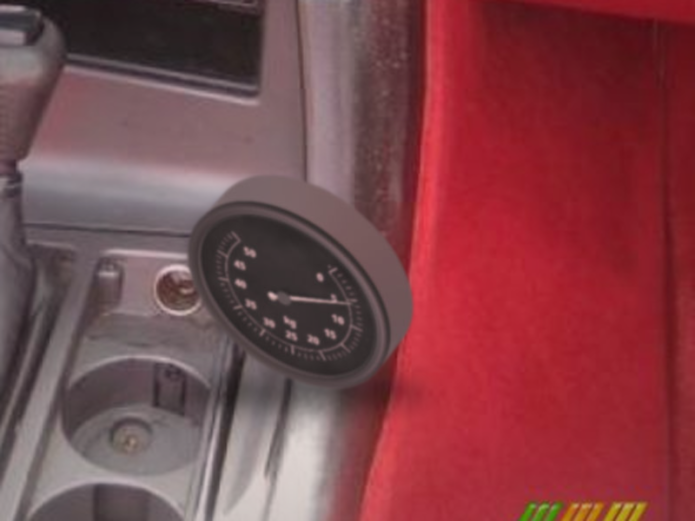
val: 5 (kg)
